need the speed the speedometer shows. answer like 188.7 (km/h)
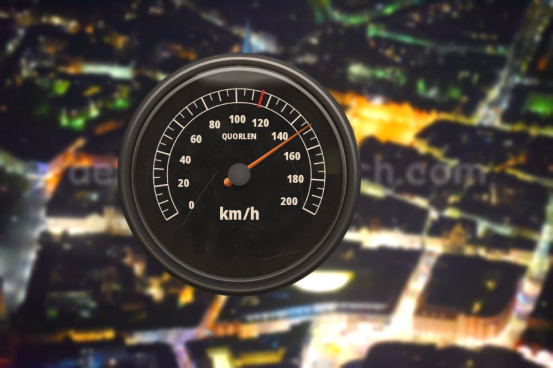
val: 147.5 (km/h)
